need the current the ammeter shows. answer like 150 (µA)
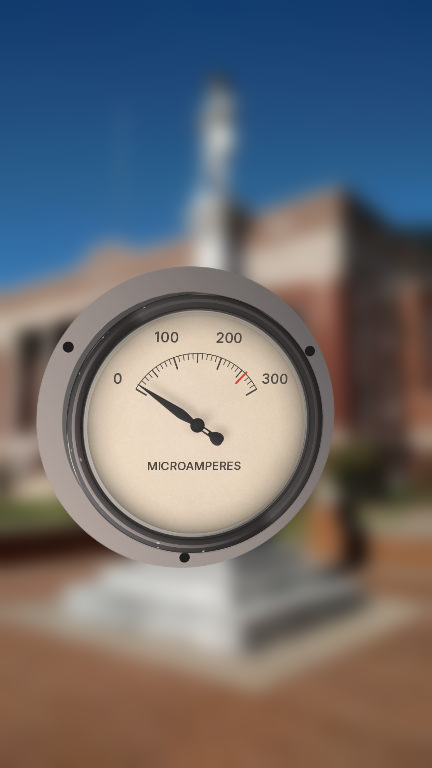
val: 10 (µA)
